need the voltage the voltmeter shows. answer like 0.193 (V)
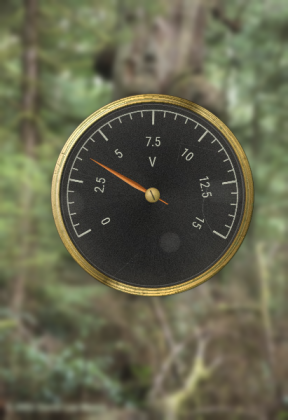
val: 3.75 (V)
